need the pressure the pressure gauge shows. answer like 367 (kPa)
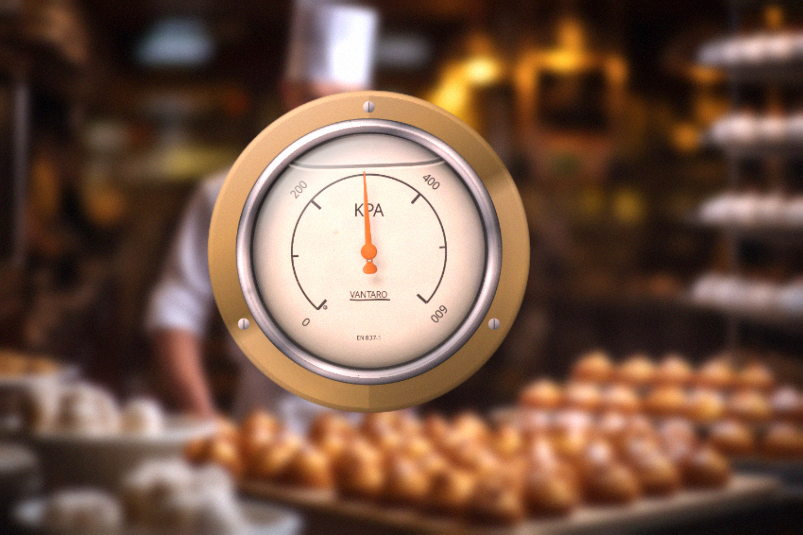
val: 300 (kPa)
